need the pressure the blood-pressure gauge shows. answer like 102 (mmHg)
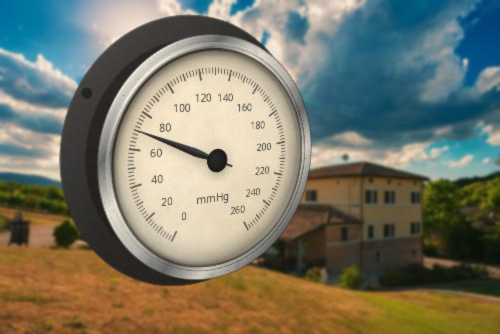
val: 70 (mmHg)
